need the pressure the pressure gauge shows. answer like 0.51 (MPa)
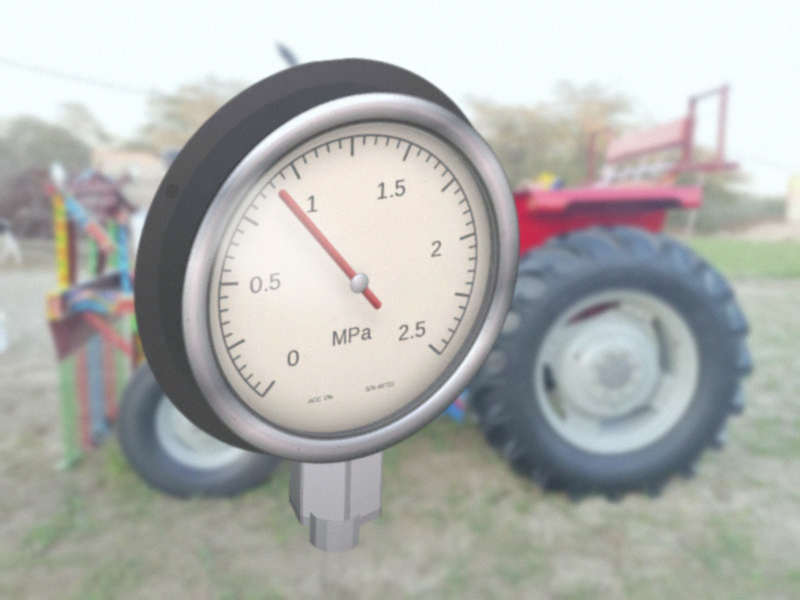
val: 0.9 (MPa)
